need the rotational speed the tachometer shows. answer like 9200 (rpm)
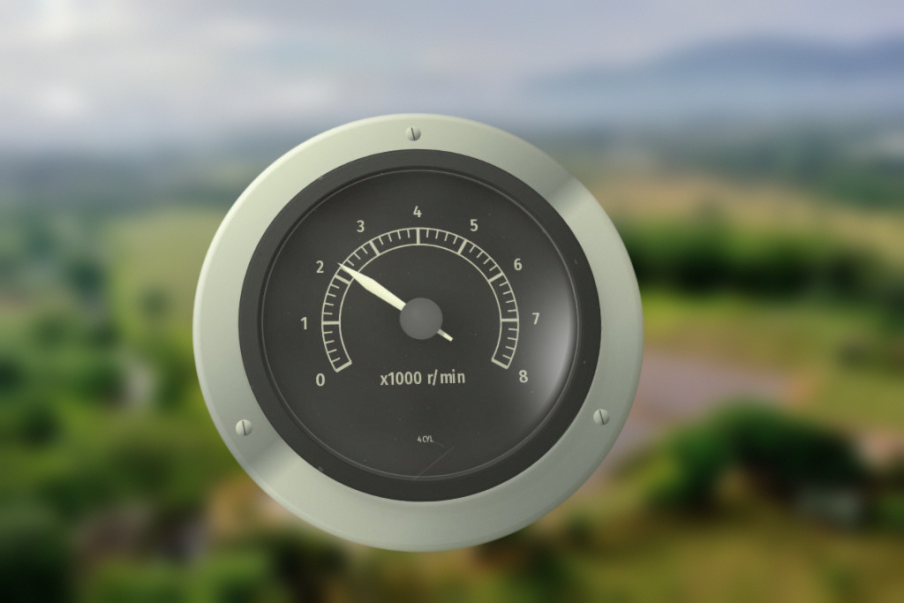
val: 2200 (rpm)
